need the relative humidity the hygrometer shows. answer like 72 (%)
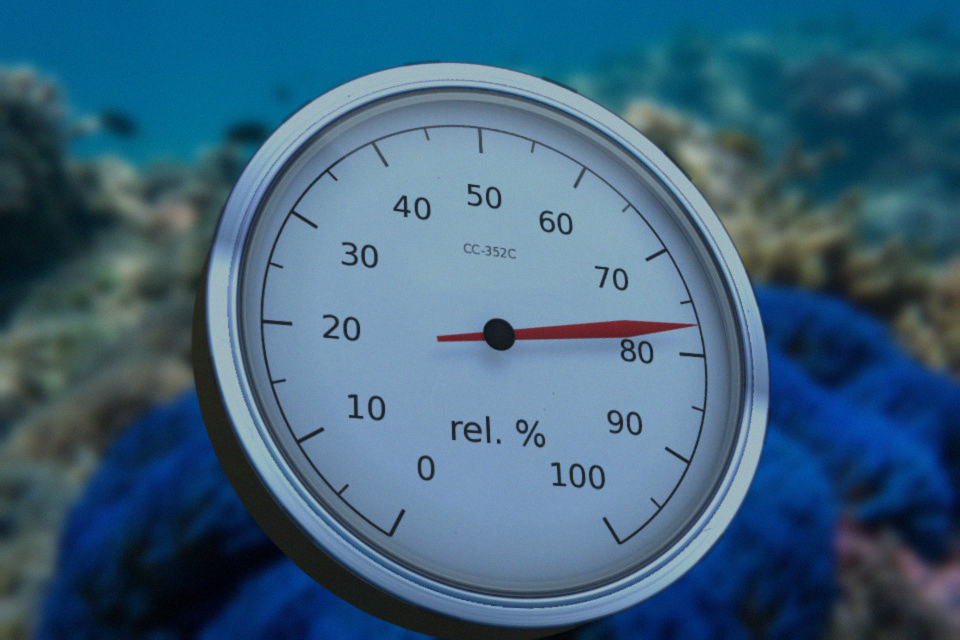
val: 77.5 (%)
